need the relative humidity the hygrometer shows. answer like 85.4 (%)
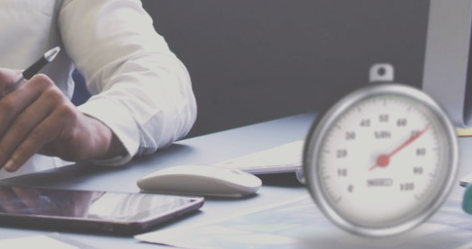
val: 70 (%)
